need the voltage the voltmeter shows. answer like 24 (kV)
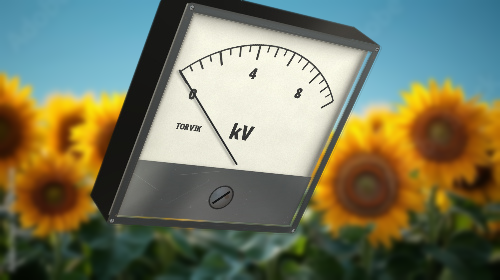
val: 0 (kV)
